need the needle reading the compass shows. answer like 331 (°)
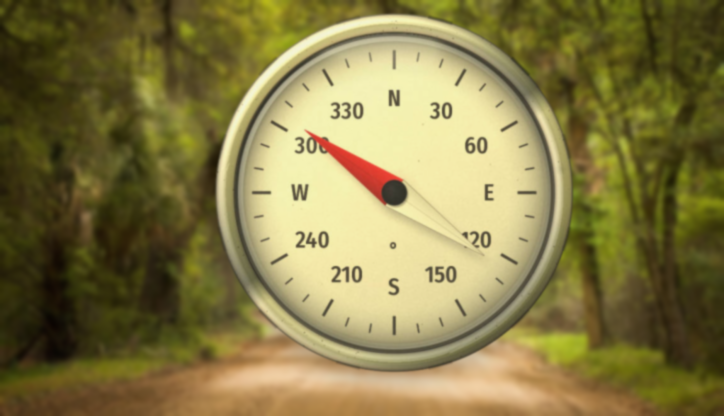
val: 305 (°)
